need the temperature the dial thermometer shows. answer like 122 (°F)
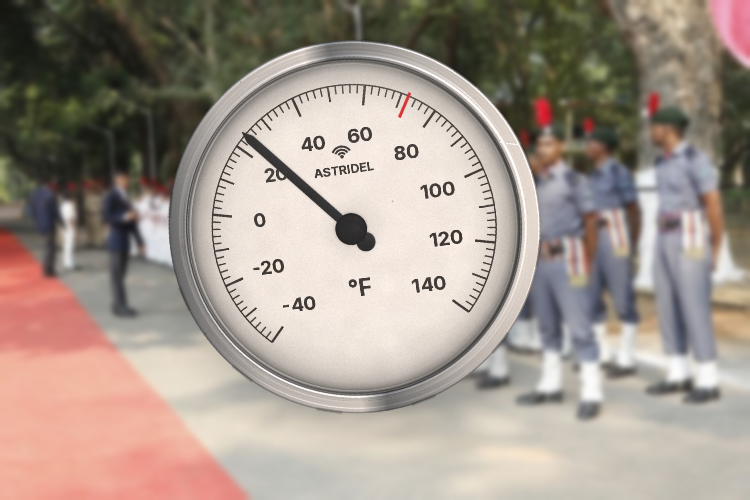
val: 24 (°F)
